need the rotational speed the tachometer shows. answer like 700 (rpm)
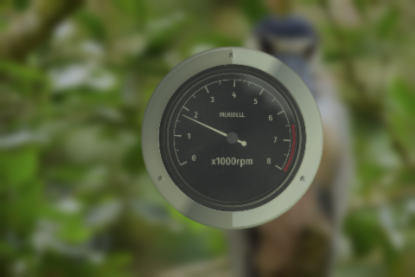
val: 1750 (rpm)
